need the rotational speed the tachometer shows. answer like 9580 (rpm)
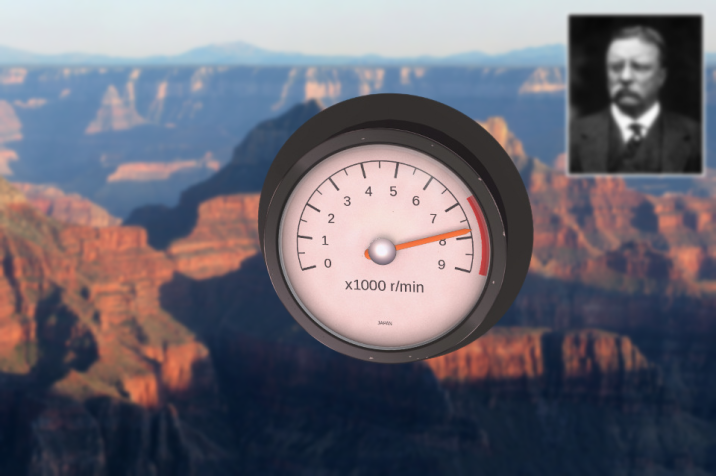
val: 7750 (rpm)
